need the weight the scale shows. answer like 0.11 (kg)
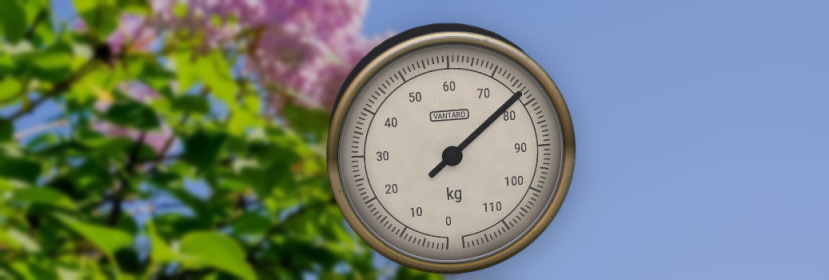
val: 77 (kg)
